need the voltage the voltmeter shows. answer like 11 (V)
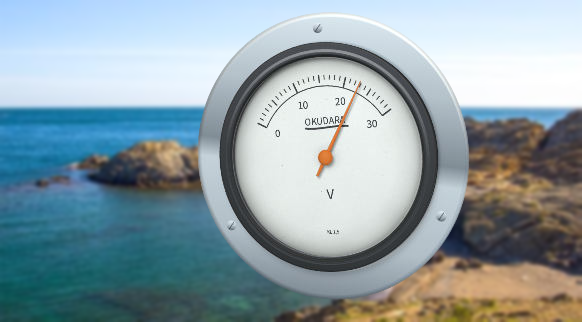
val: 23 (V)
